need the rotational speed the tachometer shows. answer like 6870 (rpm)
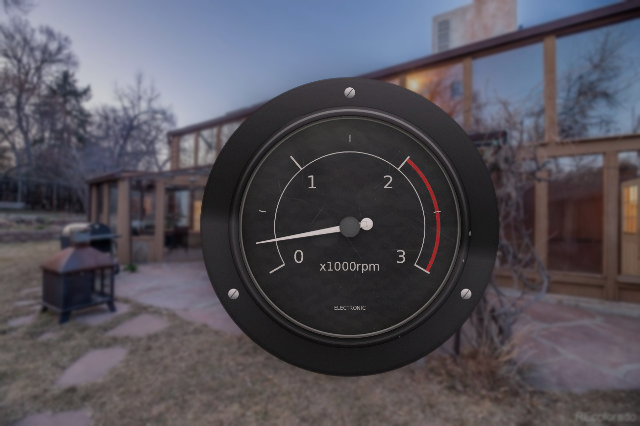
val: 250 (rpm)
